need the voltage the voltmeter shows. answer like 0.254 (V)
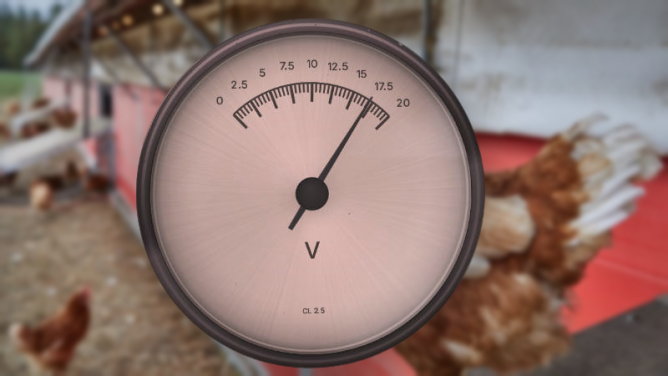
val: 17 (V)
